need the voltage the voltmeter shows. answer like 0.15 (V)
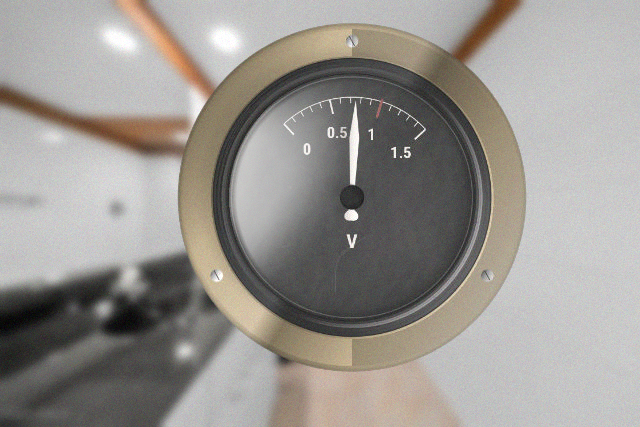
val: 0.75 (V)
